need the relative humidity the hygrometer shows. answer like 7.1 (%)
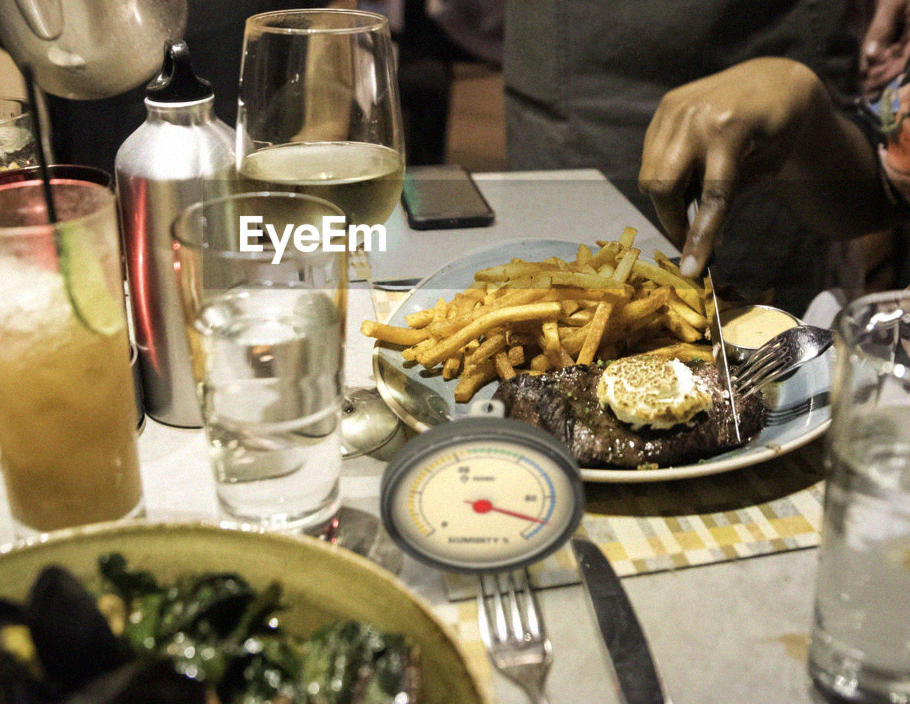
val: 90 (%)
